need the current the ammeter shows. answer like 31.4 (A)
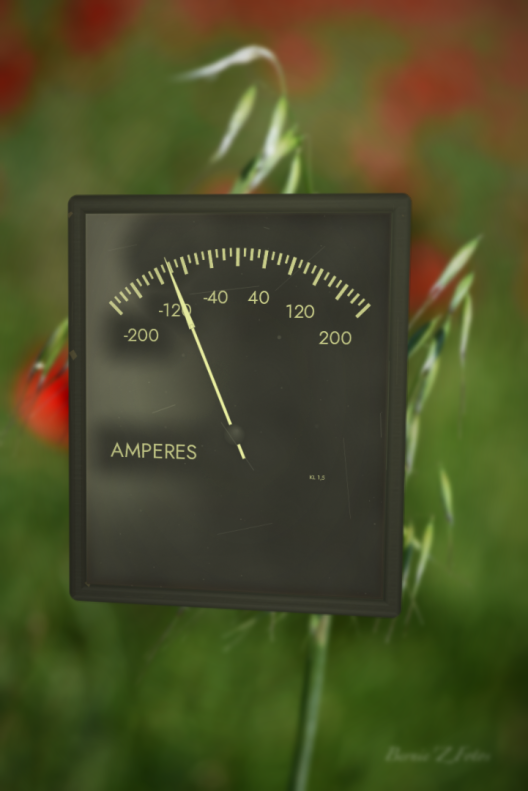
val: -100 (A)
